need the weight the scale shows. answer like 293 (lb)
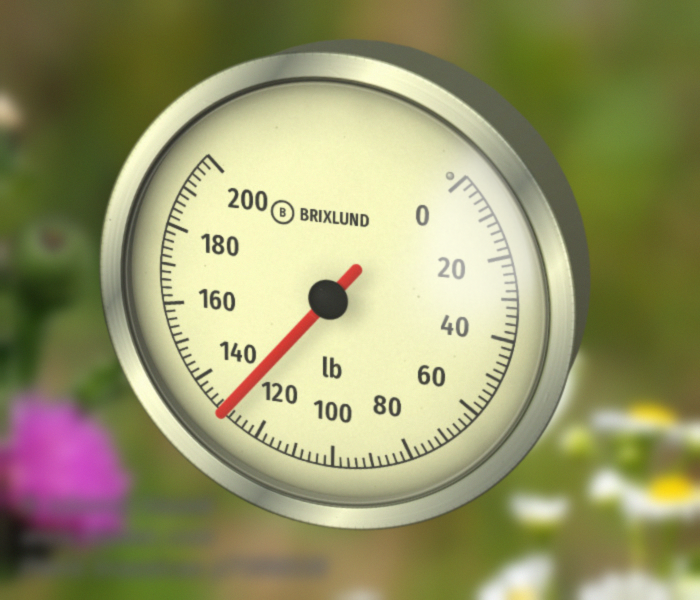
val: 130 (lb)
